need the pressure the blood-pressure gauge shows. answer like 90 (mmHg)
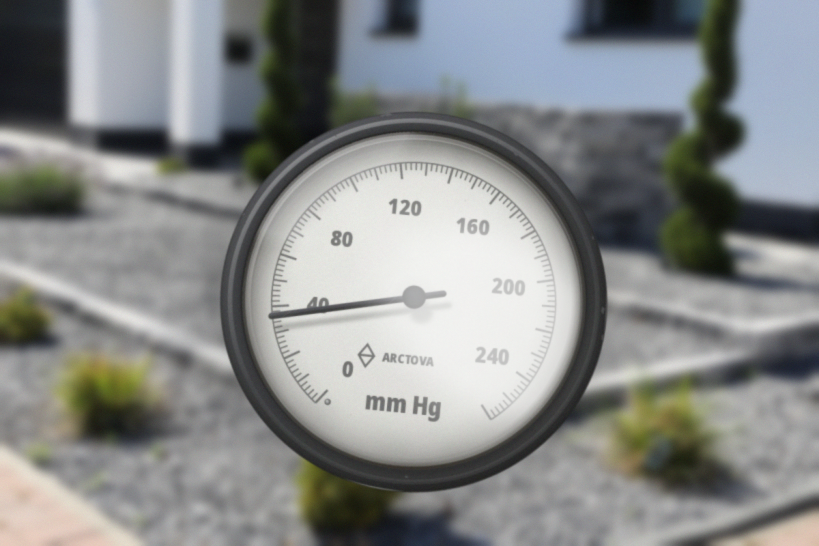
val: 36 (mmHg)
